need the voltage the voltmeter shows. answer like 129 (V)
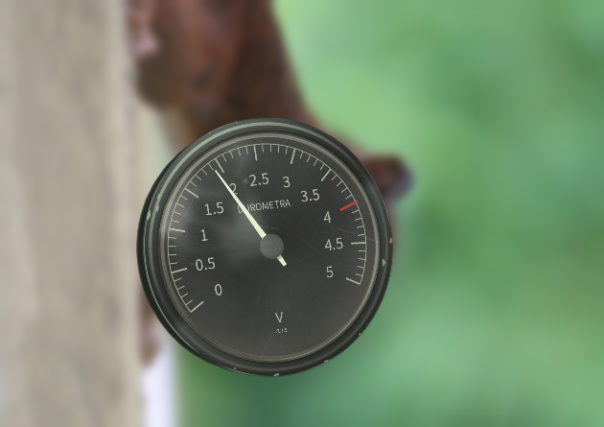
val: 1.9 (V)
